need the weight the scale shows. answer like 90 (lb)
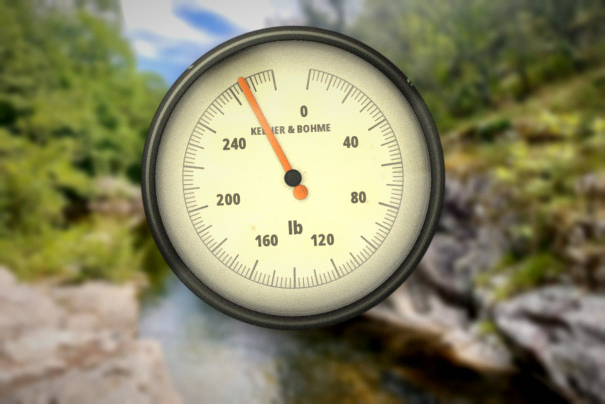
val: 266 (lb)
